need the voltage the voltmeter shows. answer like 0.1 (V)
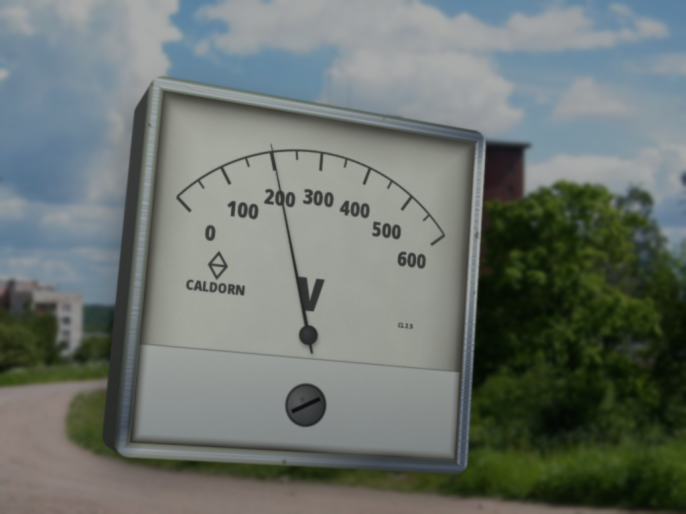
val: 200 (V)
